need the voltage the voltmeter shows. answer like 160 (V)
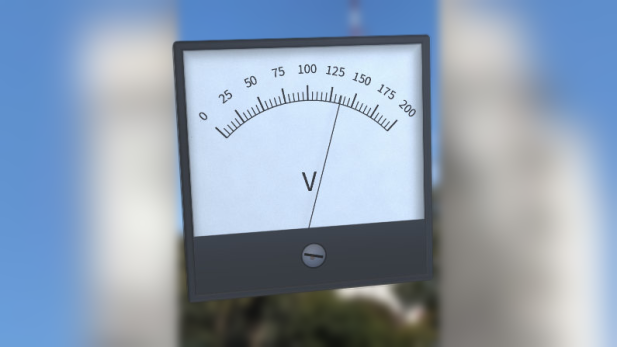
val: 135 (V)
